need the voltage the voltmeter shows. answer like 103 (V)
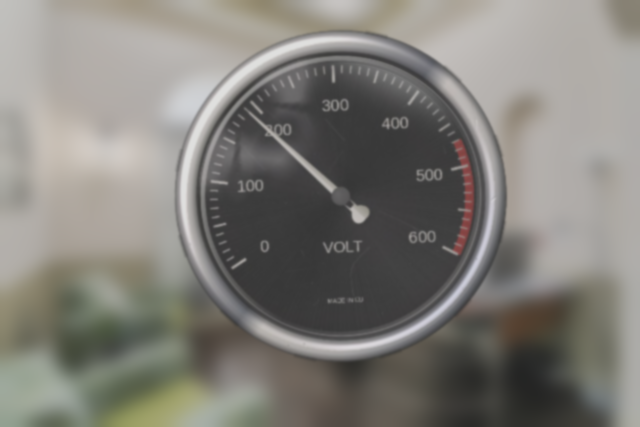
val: 190 (V)
